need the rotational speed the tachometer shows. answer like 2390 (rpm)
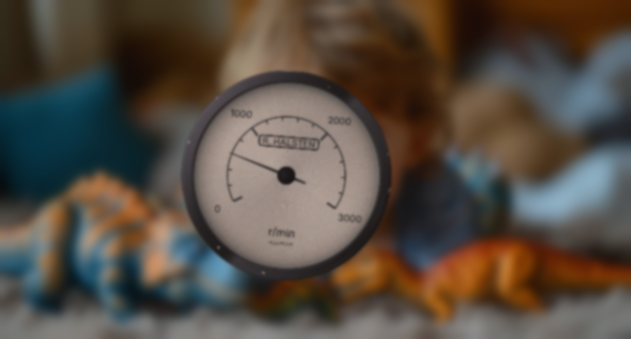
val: 600 (rpm)
